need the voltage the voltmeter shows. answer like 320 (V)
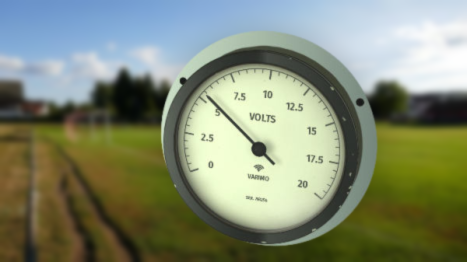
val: 5.5 (V)
